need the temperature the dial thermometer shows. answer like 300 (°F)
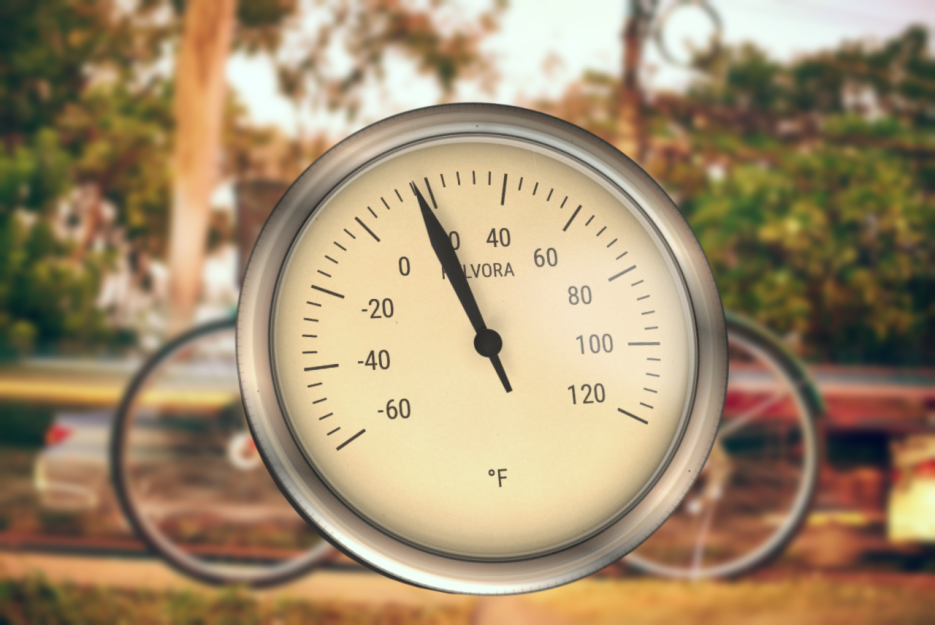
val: 16 (°F)
